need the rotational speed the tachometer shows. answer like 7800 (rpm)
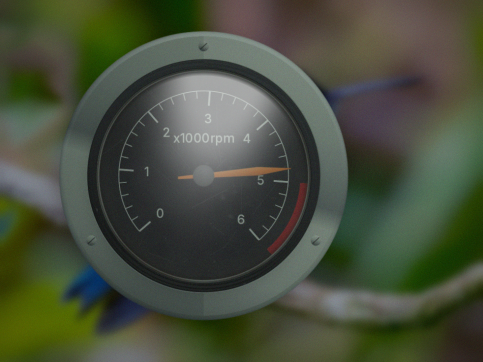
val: 4800 (rpm)
